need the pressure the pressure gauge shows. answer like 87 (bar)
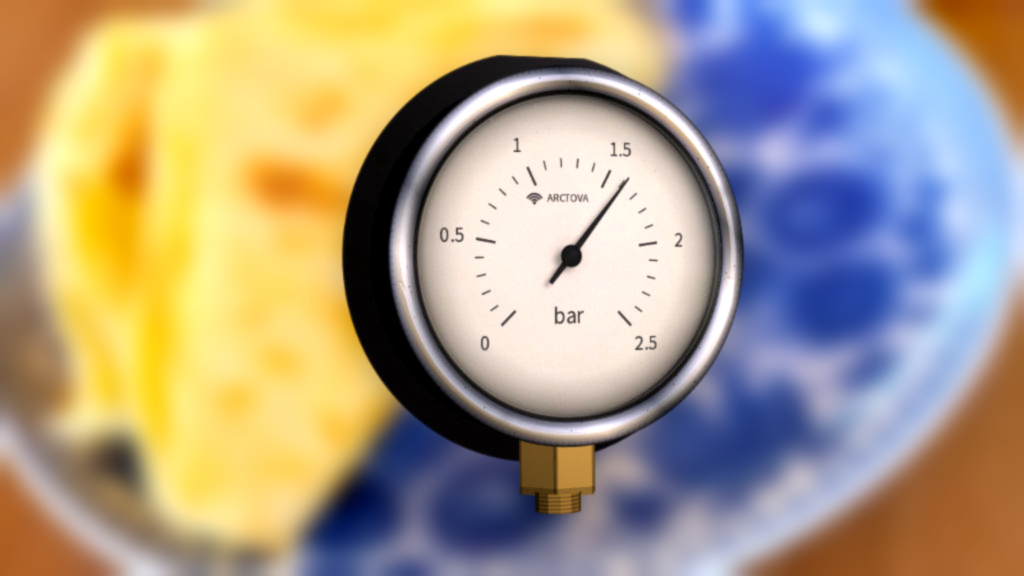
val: 1.6 (bar)
